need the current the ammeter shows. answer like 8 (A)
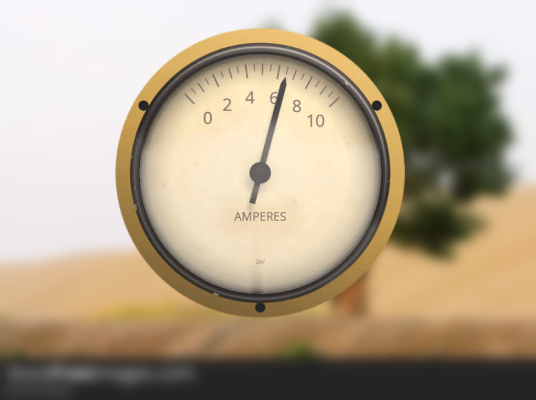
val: 6.5 (A)
